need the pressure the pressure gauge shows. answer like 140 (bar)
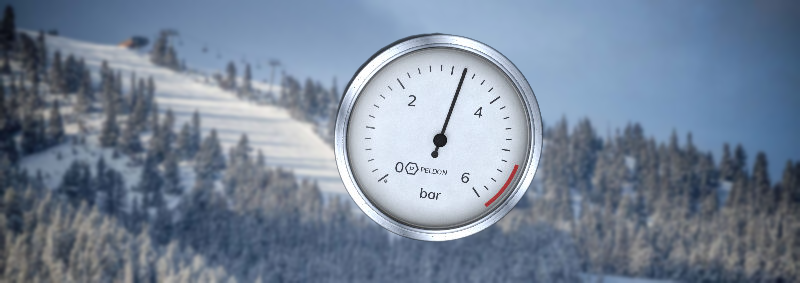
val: 3.2 (bar)
